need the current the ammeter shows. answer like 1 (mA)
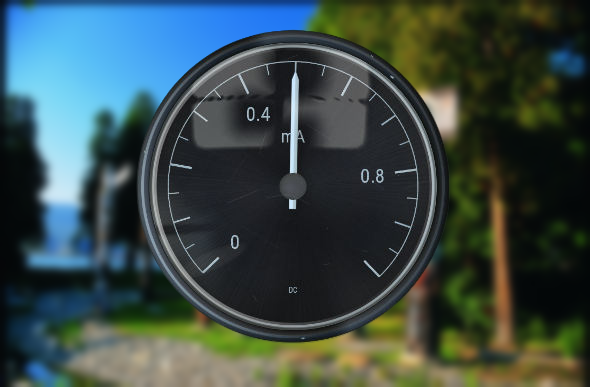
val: 0.5 (mA)
